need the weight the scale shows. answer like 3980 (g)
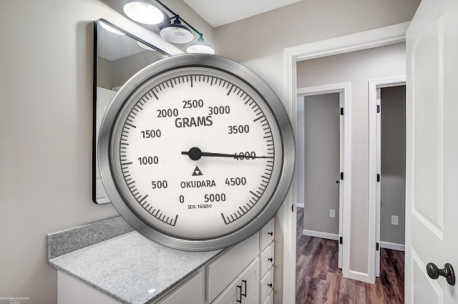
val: 4000 (g)
